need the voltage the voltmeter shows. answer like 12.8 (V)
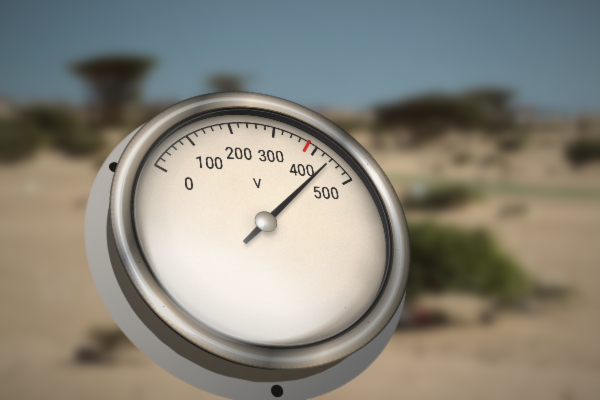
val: 440 (V)
